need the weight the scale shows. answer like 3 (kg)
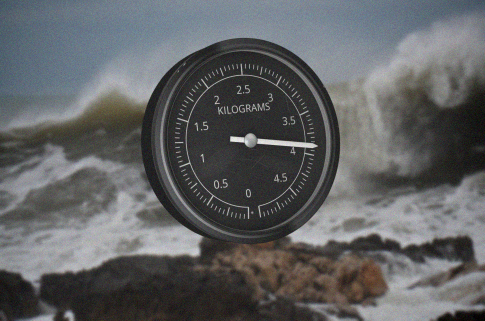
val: 3.9 (kg)
